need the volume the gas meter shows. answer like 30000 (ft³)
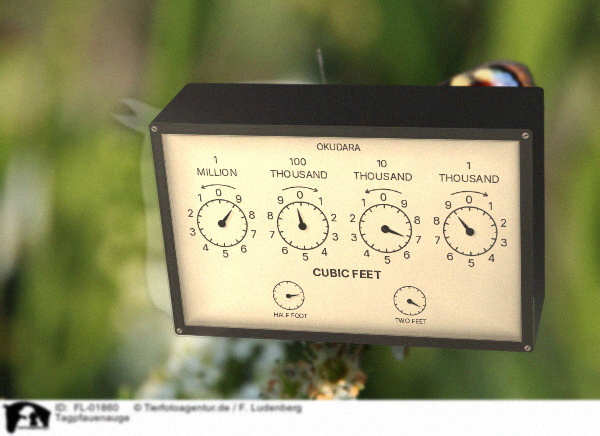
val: 896900 (ft³)
